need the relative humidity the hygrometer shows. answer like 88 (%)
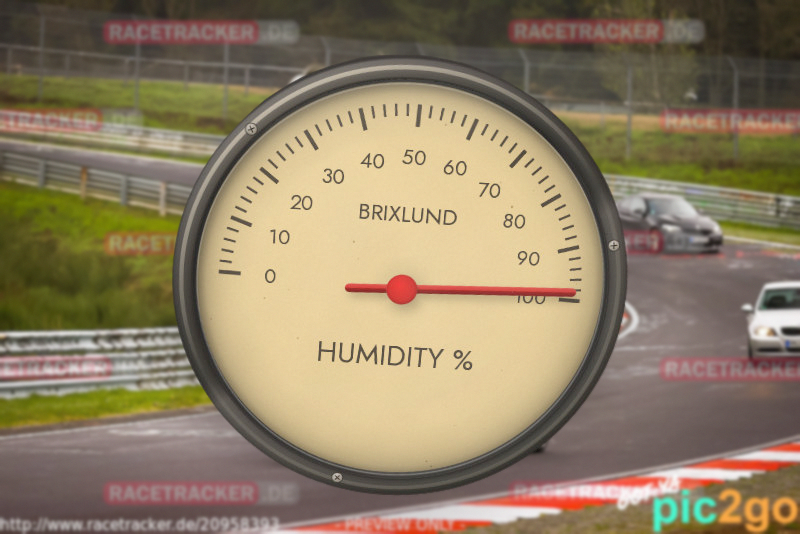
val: 98 (%)
